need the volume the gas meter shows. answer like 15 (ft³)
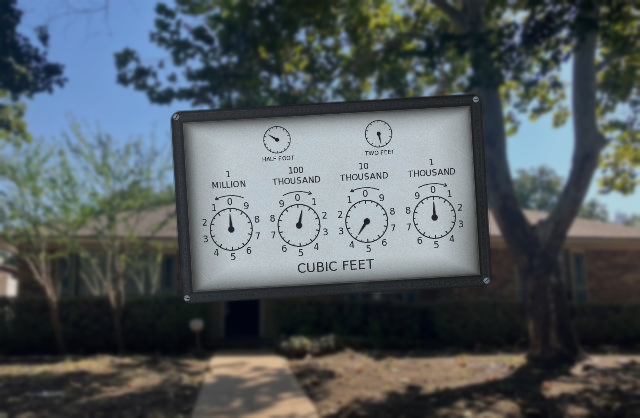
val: 4000 (ft³)
